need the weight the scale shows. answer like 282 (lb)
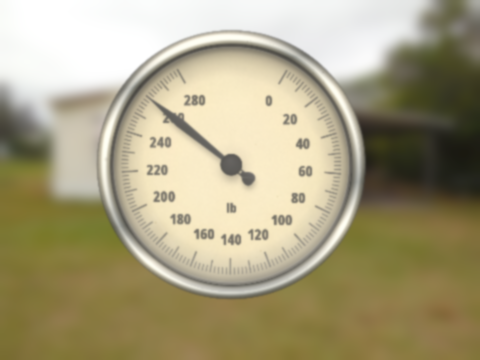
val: 260 (lb)
